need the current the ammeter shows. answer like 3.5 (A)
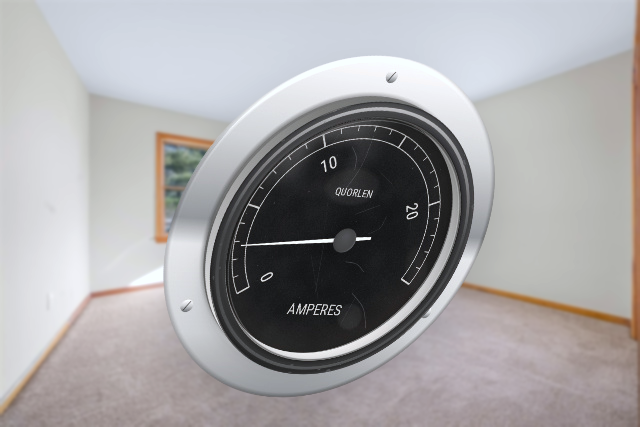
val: 3 (A)
